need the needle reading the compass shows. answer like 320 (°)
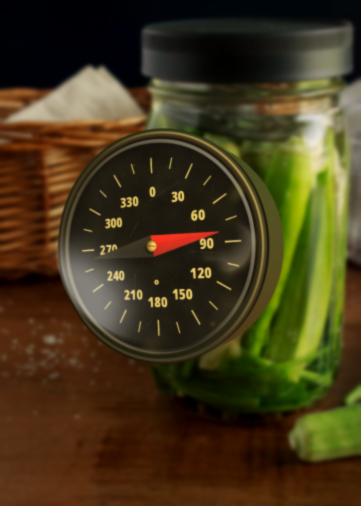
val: 82.5 (°)
